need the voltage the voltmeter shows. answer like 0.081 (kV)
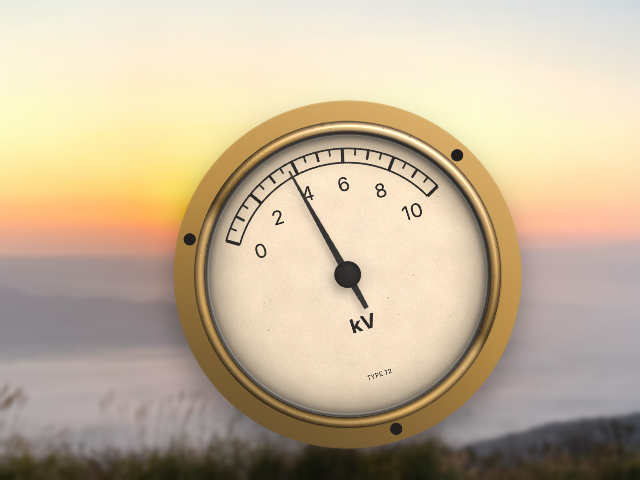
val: 3.75 (kV)
